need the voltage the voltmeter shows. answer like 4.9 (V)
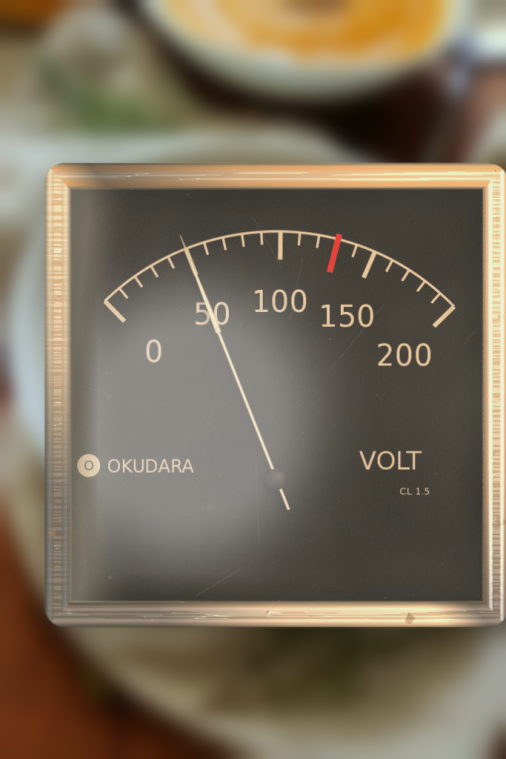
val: 50 (V)
